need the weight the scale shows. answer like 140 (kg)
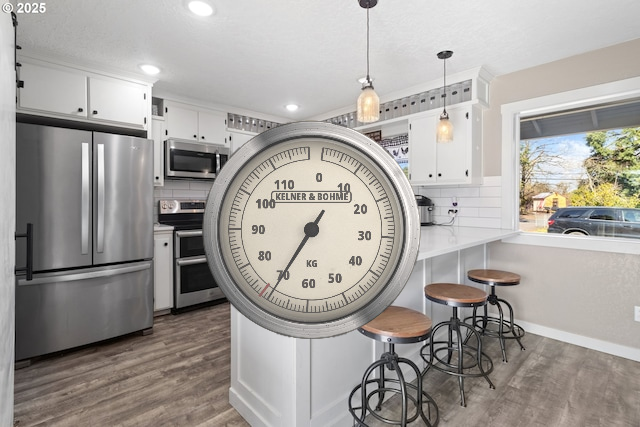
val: 70 (kg)
